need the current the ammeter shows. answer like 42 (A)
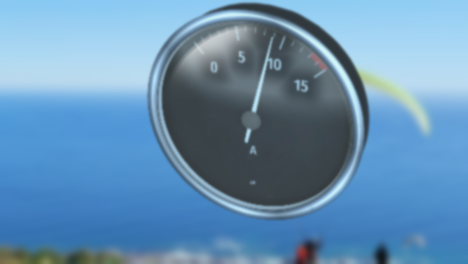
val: 9 (A)
